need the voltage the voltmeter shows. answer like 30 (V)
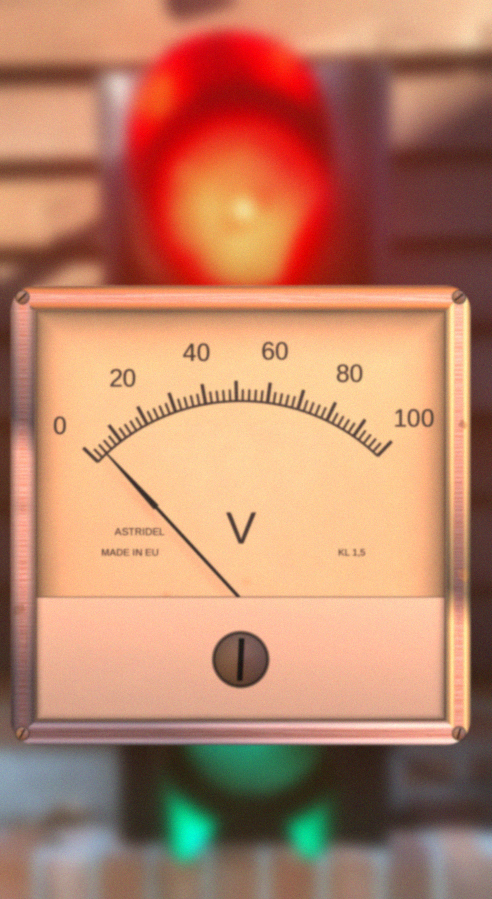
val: 4 (V)
